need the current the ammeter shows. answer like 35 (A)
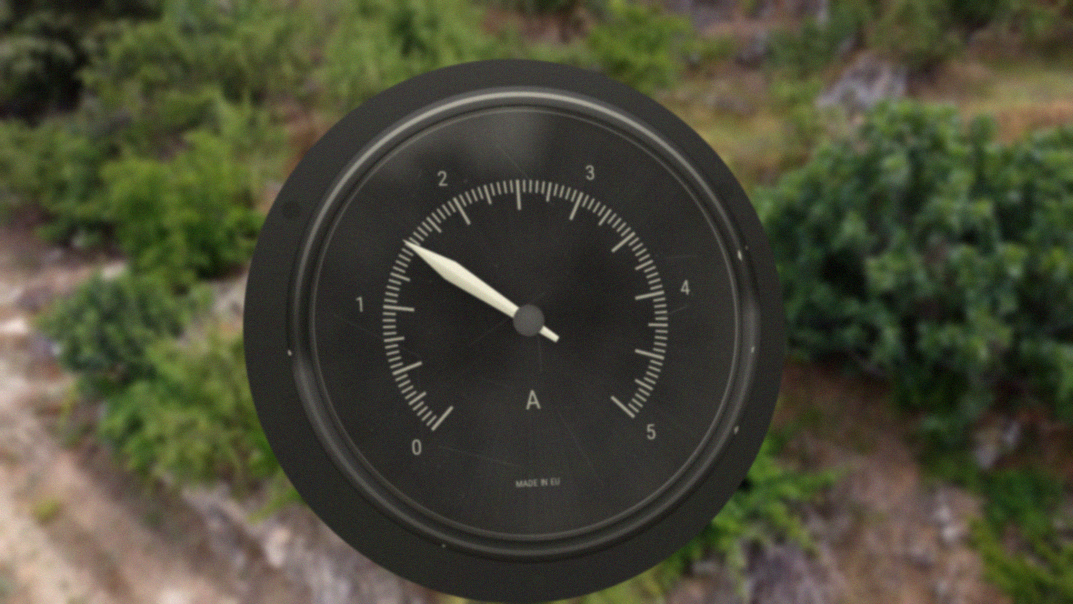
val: 1.5 (A)
